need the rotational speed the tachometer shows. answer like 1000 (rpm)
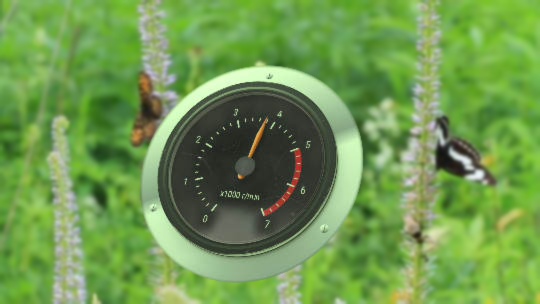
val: 3800 (rpm)
